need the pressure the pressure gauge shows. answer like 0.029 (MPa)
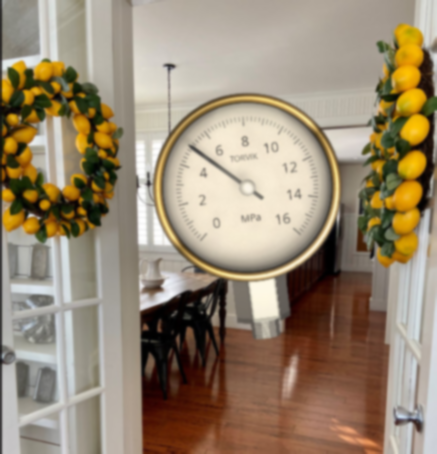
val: 5 (MPa)
